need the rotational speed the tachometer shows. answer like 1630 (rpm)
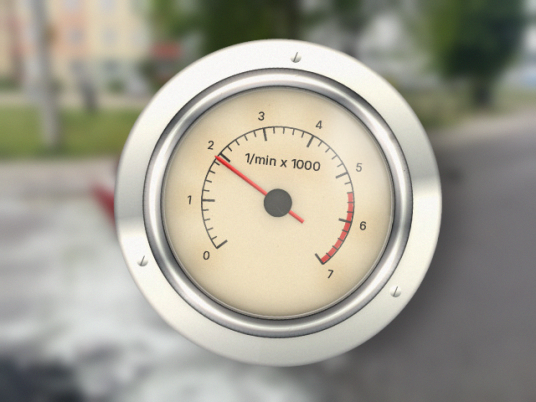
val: 1900 (rpm)
